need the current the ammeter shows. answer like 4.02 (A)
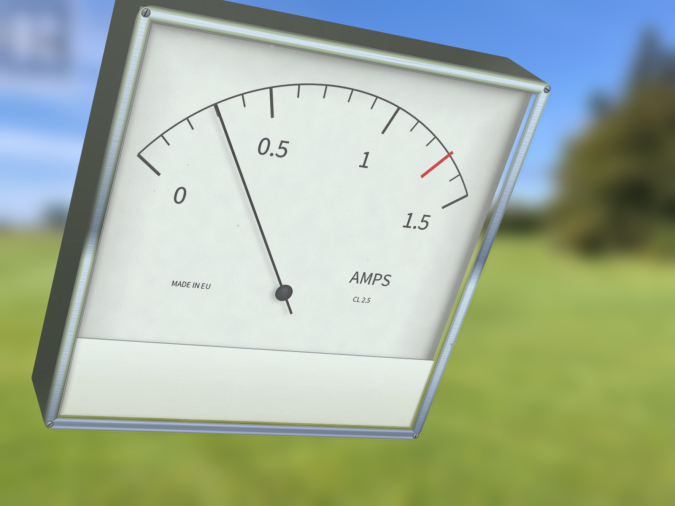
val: 0.3 (A)
